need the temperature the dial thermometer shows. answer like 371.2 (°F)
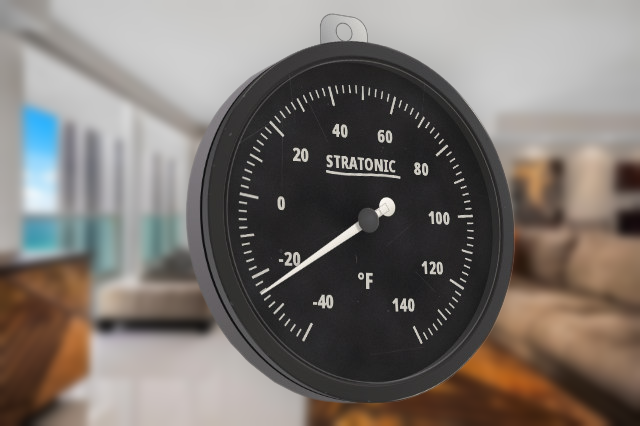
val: -24 (°F)
